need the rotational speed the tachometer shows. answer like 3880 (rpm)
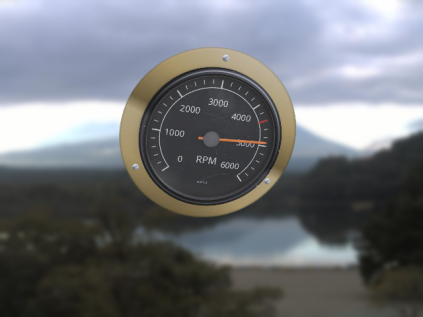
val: 4900 (rpm)
